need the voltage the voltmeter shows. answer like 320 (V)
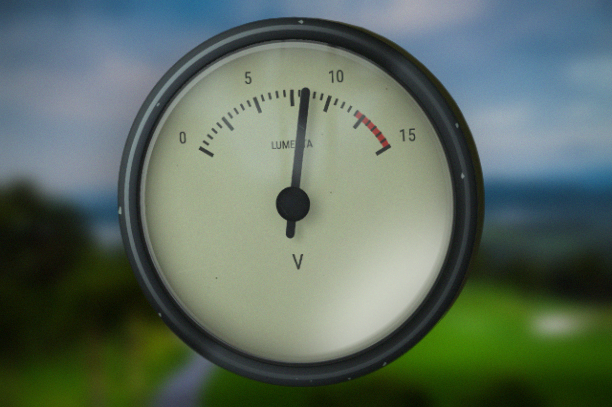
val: 8.5 (V)
